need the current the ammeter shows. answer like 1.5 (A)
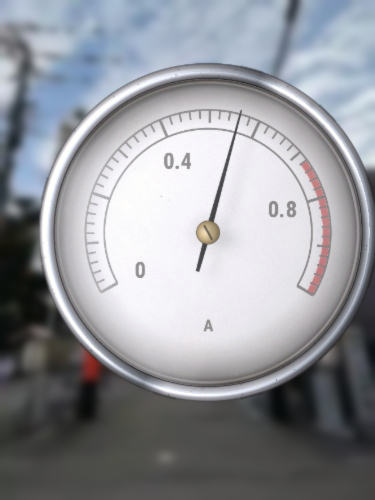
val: 0.56 (A)
